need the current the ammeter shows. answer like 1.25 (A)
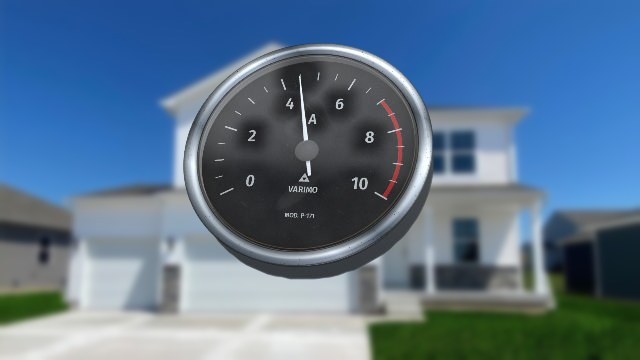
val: 4.5 (A)
